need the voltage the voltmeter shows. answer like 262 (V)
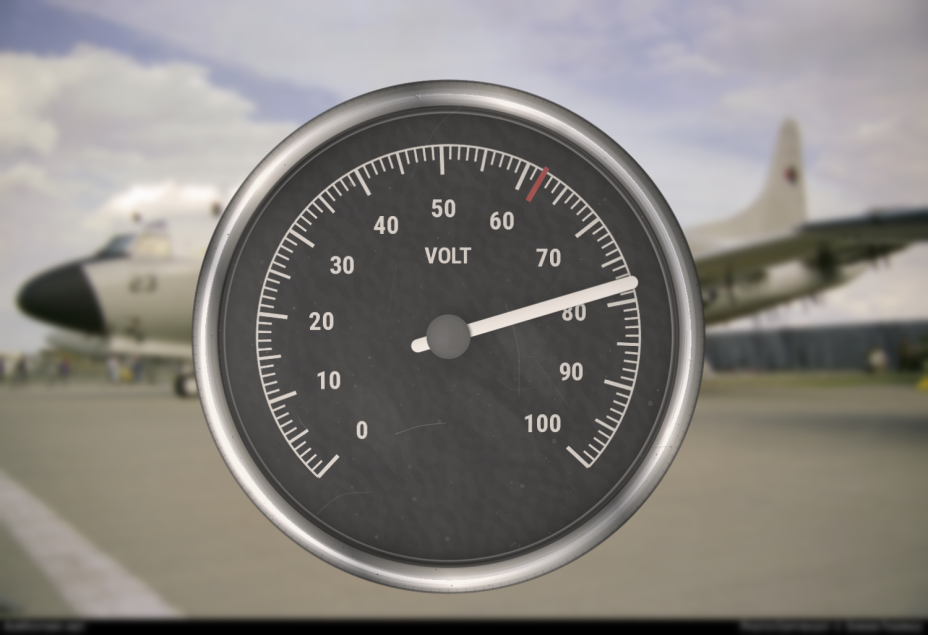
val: 78 (V)
